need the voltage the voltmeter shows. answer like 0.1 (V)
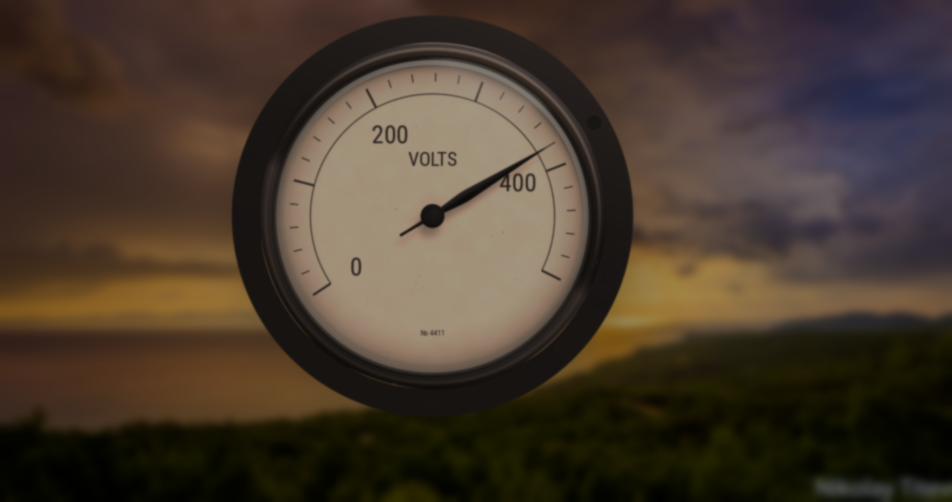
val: 380 (V)
